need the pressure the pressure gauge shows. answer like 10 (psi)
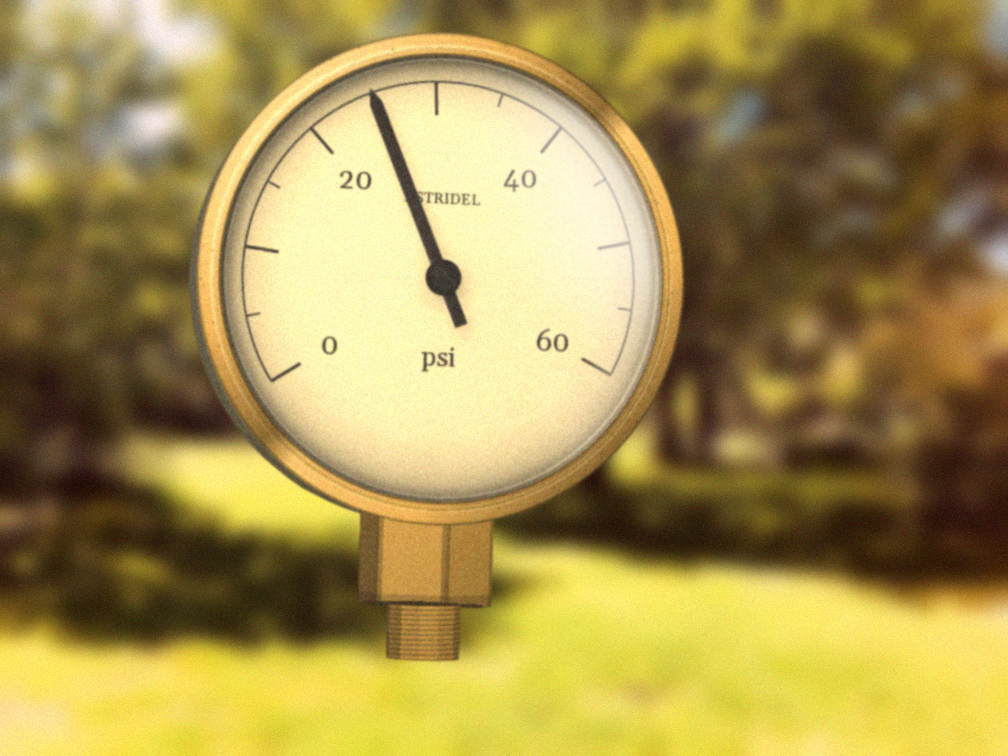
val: 25 (psi)
